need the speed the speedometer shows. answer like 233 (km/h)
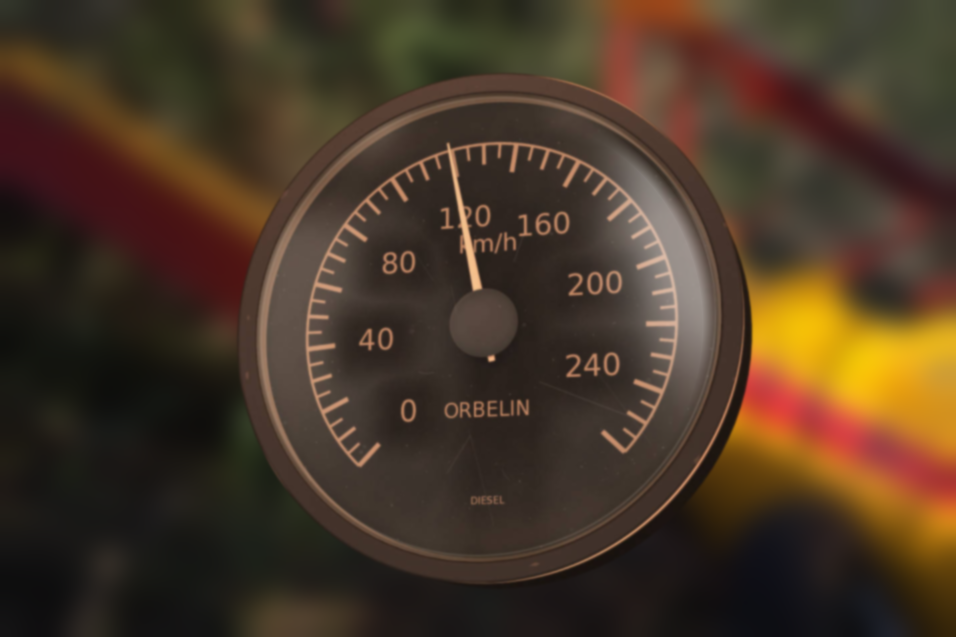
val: 120 (km/h)
